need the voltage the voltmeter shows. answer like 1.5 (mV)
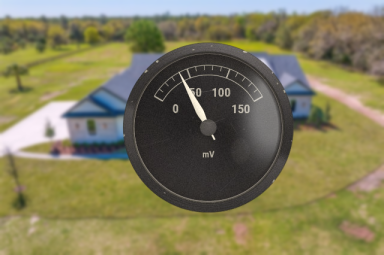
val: 40 (mV)
